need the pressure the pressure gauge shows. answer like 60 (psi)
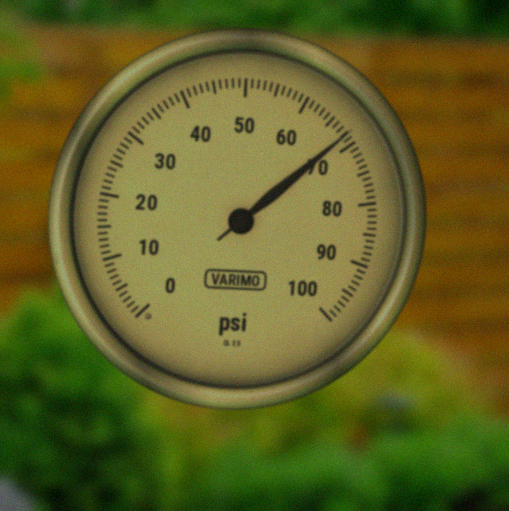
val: 68 (psi)
